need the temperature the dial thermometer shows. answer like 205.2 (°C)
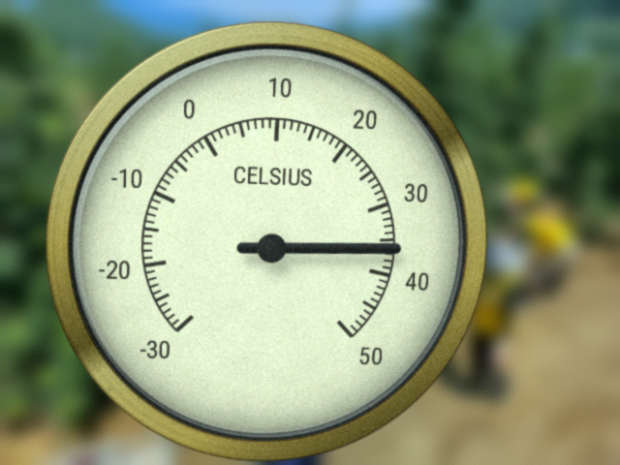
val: 36 (°C)
